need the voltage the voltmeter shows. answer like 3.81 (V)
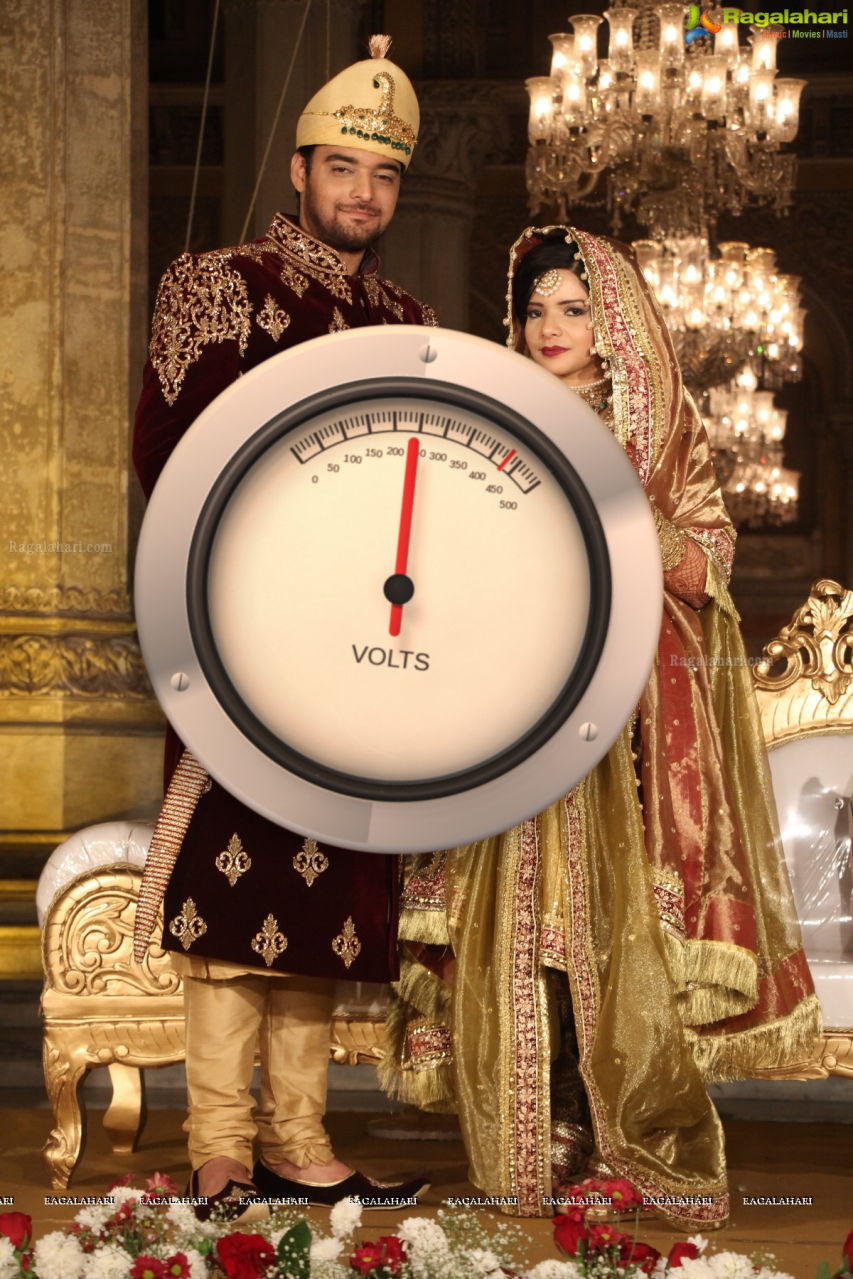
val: 240 (V)
